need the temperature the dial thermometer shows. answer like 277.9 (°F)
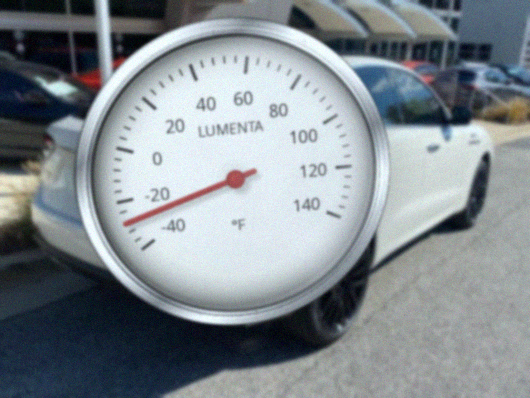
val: -28 (°F)
